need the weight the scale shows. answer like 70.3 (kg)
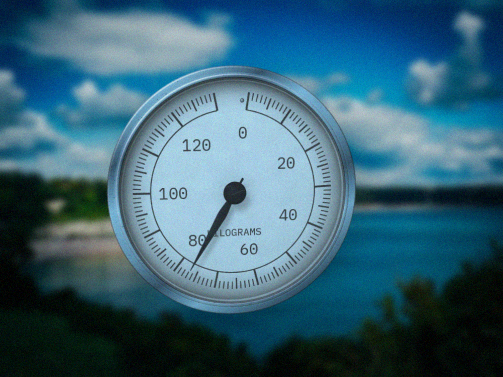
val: 77 (kg)
